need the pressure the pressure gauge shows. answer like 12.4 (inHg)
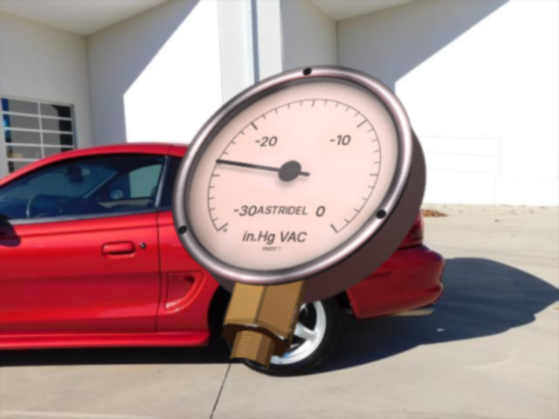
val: -24 (inHg)
